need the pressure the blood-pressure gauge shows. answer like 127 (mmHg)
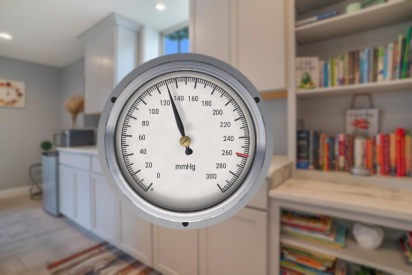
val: 130 (mmHg)
